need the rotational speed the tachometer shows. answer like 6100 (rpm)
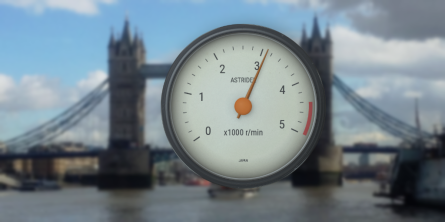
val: 3100 (rpm)
